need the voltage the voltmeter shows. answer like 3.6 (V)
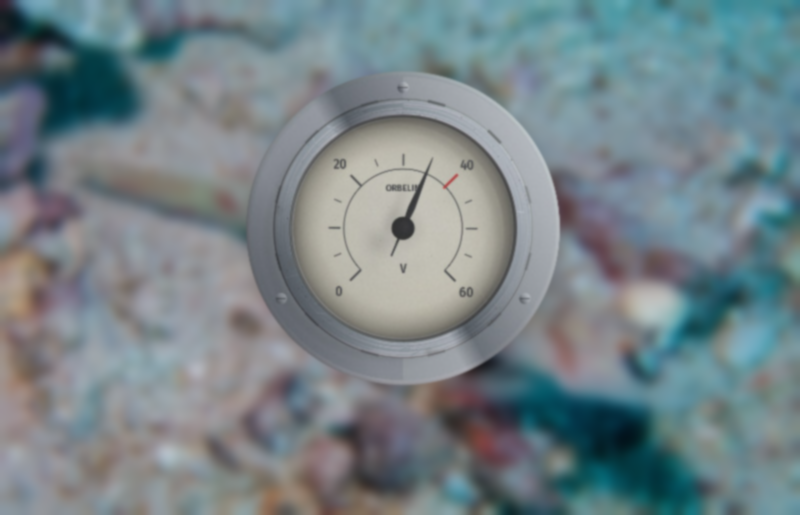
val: 35 (V)
